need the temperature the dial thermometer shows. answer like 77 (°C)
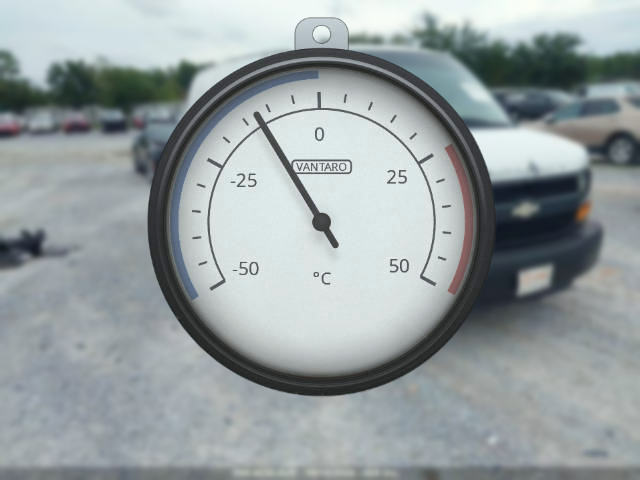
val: -12.5 (°C)
